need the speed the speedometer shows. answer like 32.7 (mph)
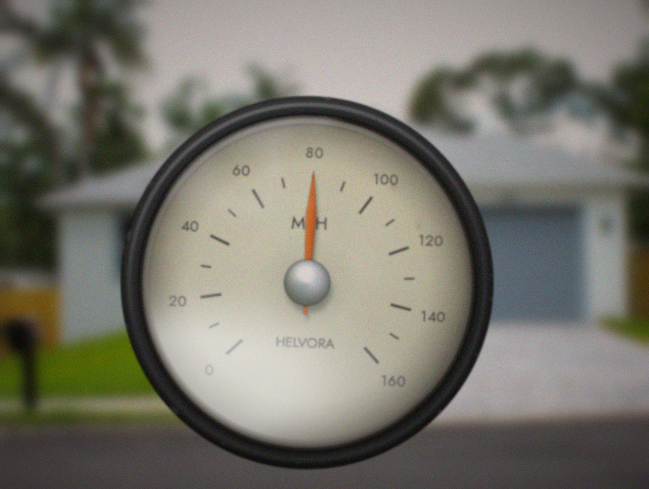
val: 80 (mph)
